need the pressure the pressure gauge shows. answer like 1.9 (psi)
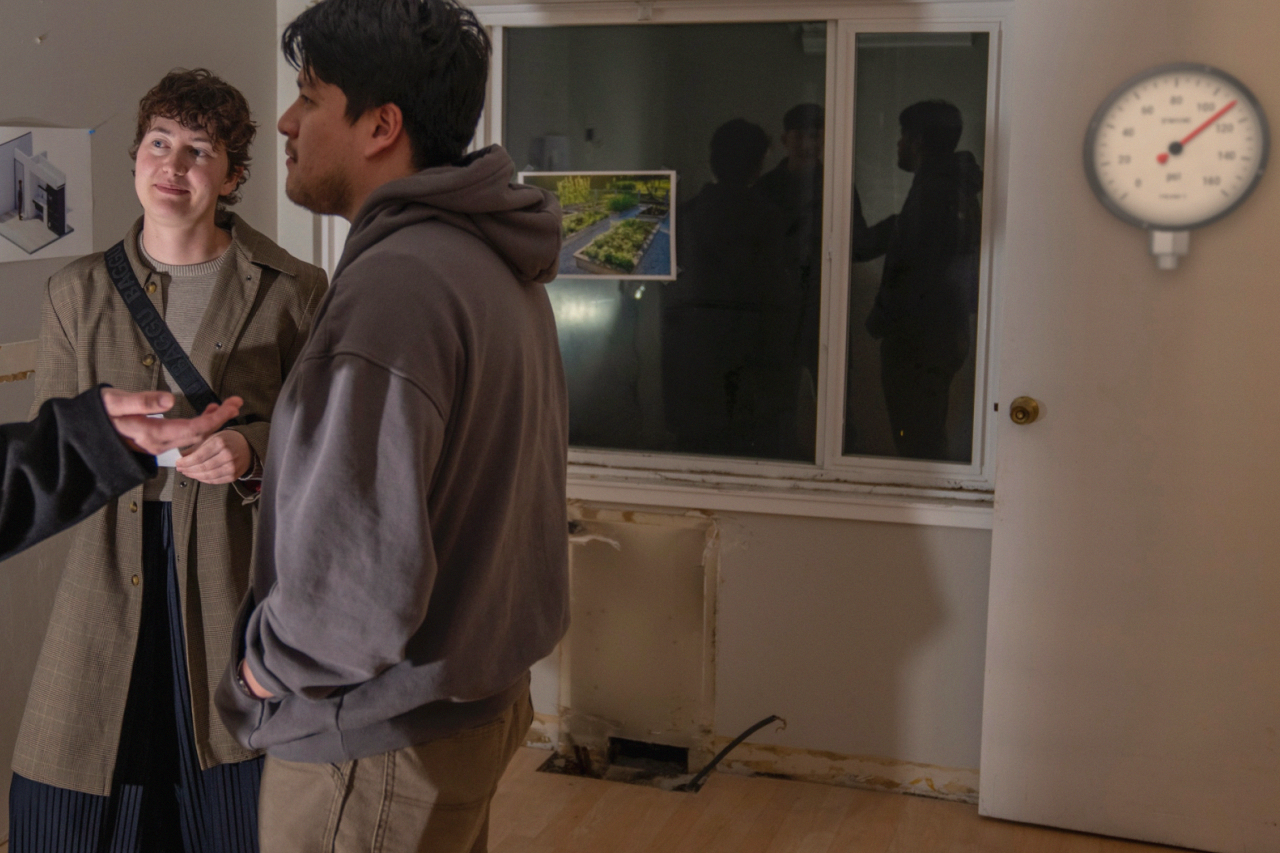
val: 110 (psi)
